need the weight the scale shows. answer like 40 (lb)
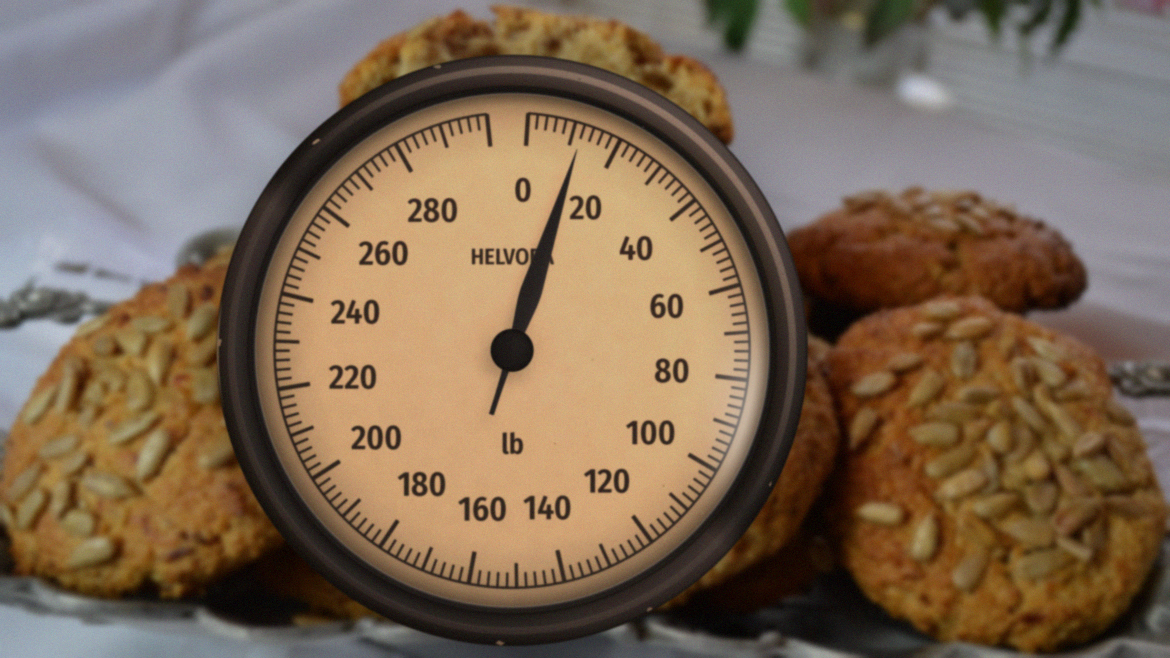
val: 12 (lb)
